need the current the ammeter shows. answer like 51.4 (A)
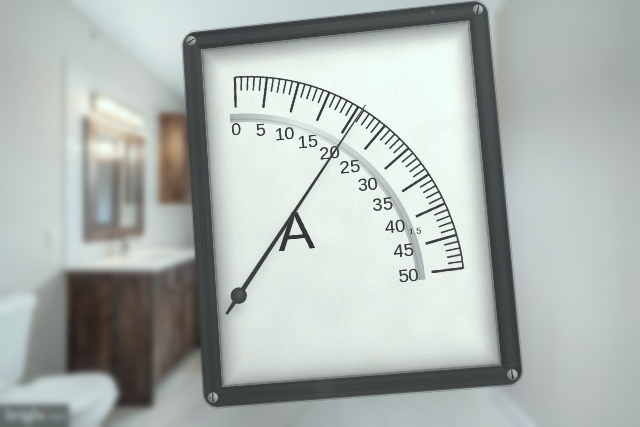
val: 21 (A)
